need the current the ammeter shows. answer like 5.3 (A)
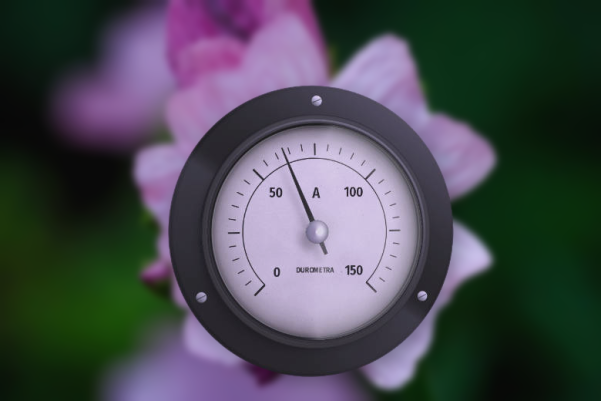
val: 62.5 (A)
